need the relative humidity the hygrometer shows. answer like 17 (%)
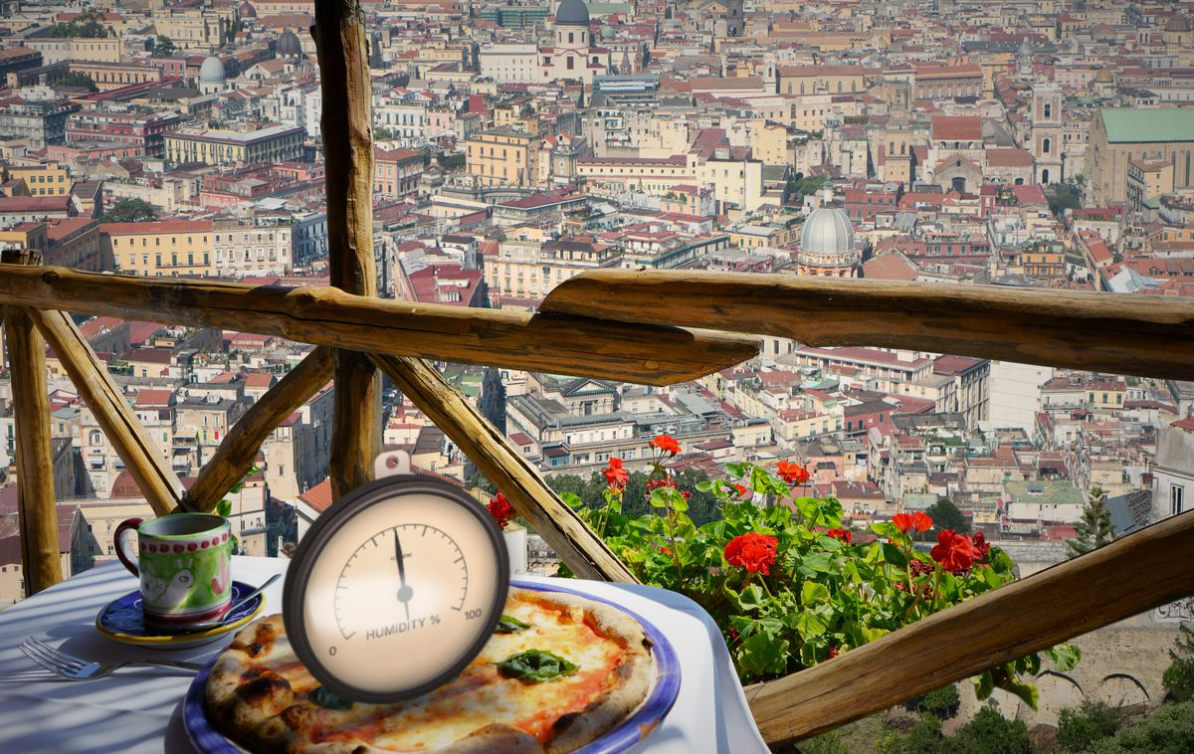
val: 48 (%)
